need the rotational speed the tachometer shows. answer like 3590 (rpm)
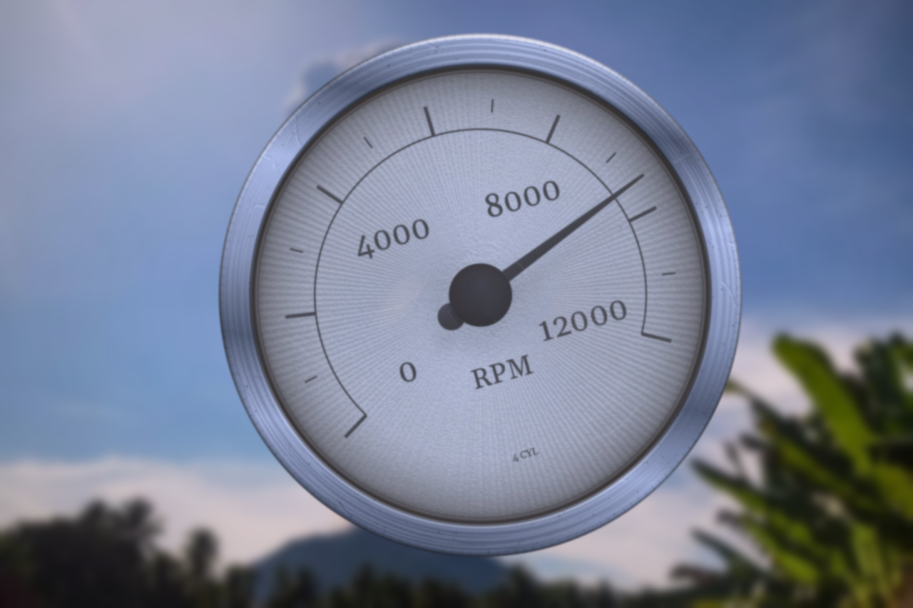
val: 9500 (rpm)
